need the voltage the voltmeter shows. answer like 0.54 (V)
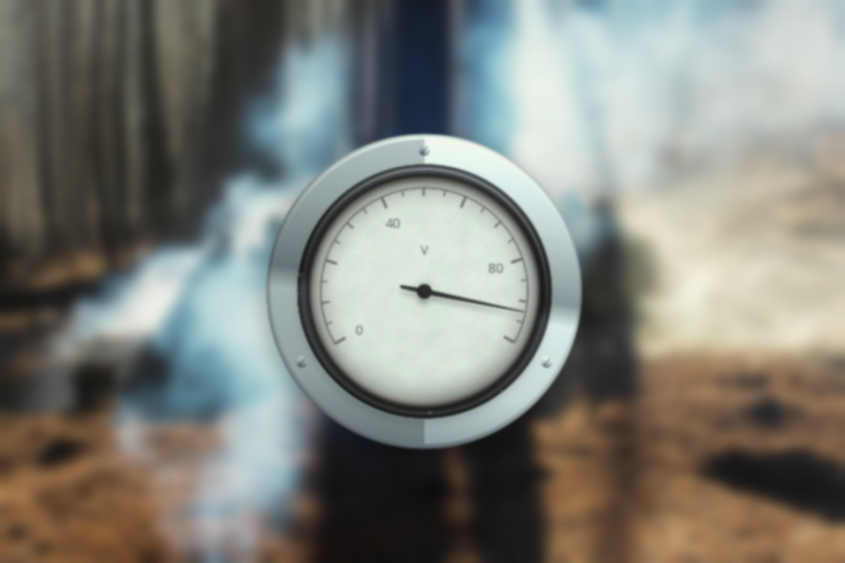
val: 92.5 (V)
